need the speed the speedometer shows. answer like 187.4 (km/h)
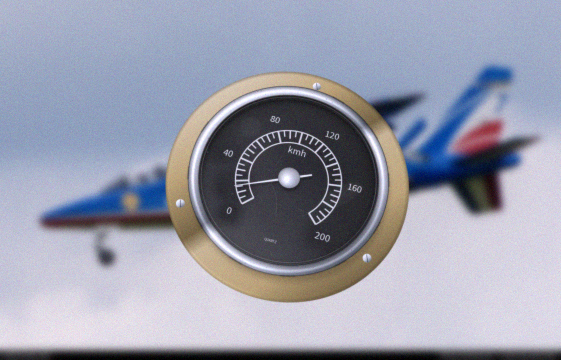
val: 15 (km/h)
